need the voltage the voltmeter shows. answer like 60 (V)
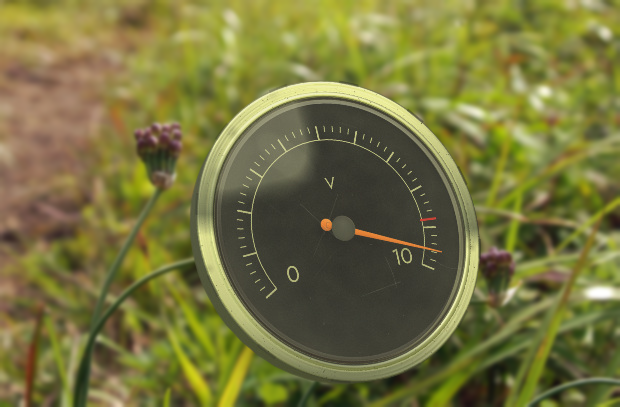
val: 9.6 (V)
